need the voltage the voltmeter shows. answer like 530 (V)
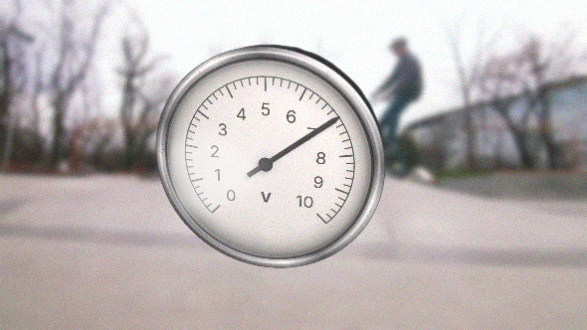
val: 7 (V)
